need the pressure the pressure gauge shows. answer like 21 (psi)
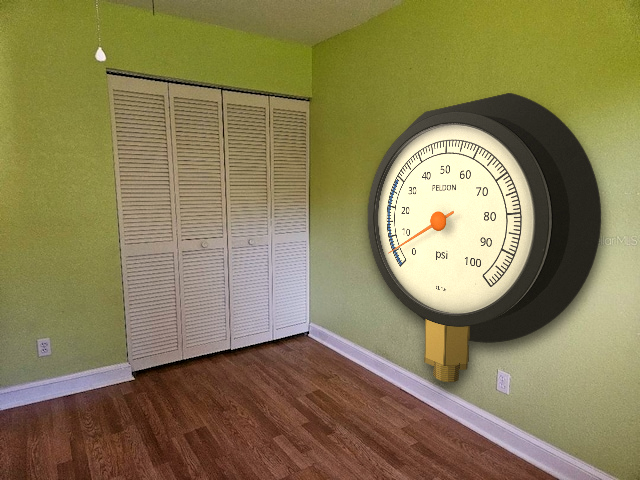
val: 5 (psi)
